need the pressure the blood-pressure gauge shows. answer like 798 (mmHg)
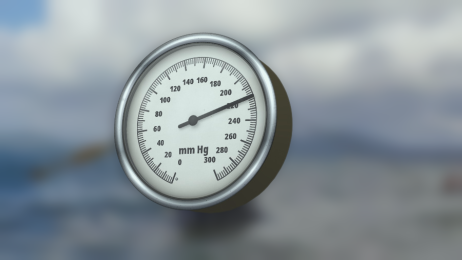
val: 220 (mmHg)
